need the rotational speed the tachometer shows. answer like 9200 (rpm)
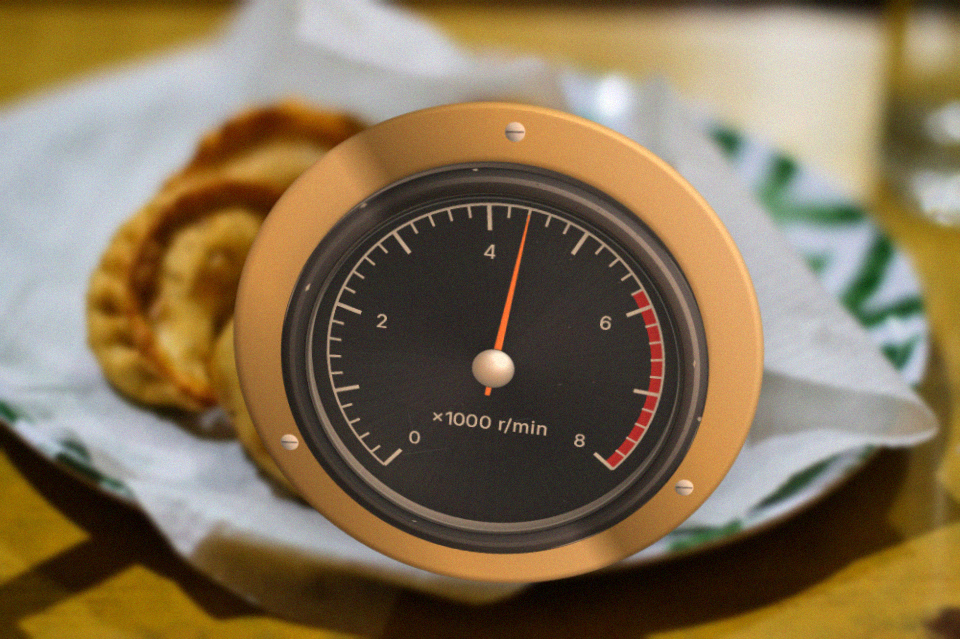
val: 4400 (rpm)
